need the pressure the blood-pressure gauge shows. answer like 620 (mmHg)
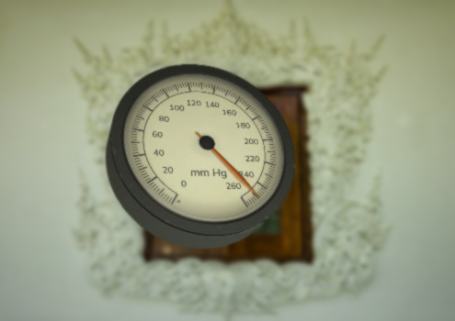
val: 250 (mmHg)
